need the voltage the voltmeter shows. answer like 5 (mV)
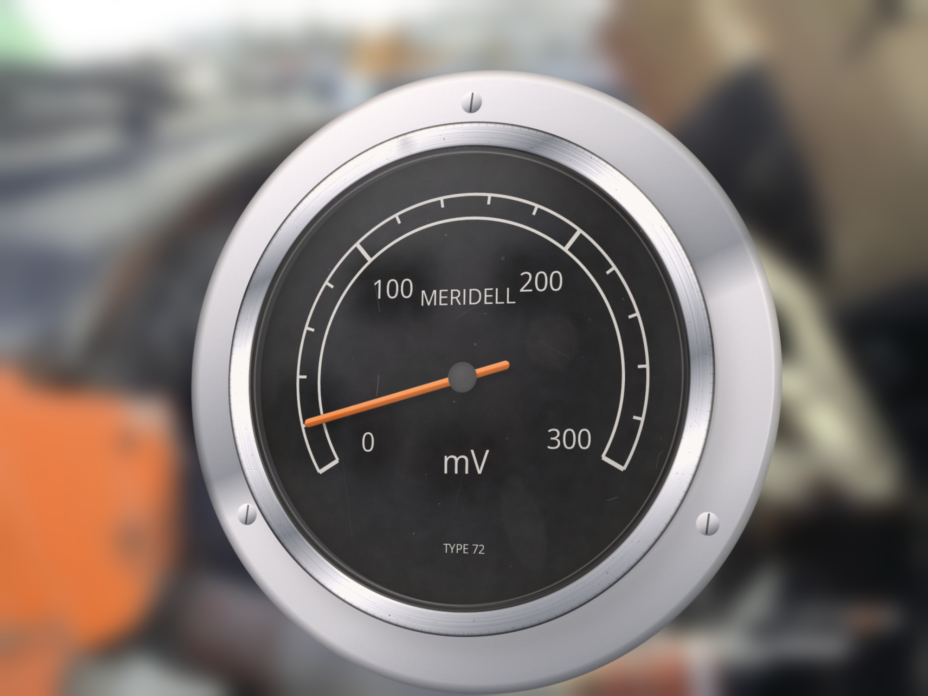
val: 20 (mV)
